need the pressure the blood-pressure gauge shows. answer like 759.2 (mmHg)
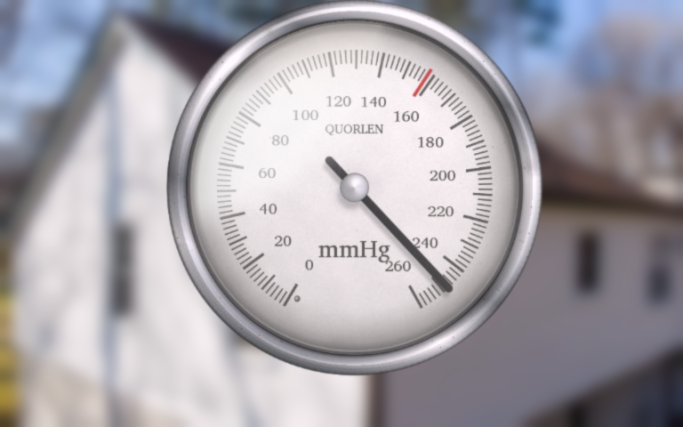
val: 248 (mmHg)
